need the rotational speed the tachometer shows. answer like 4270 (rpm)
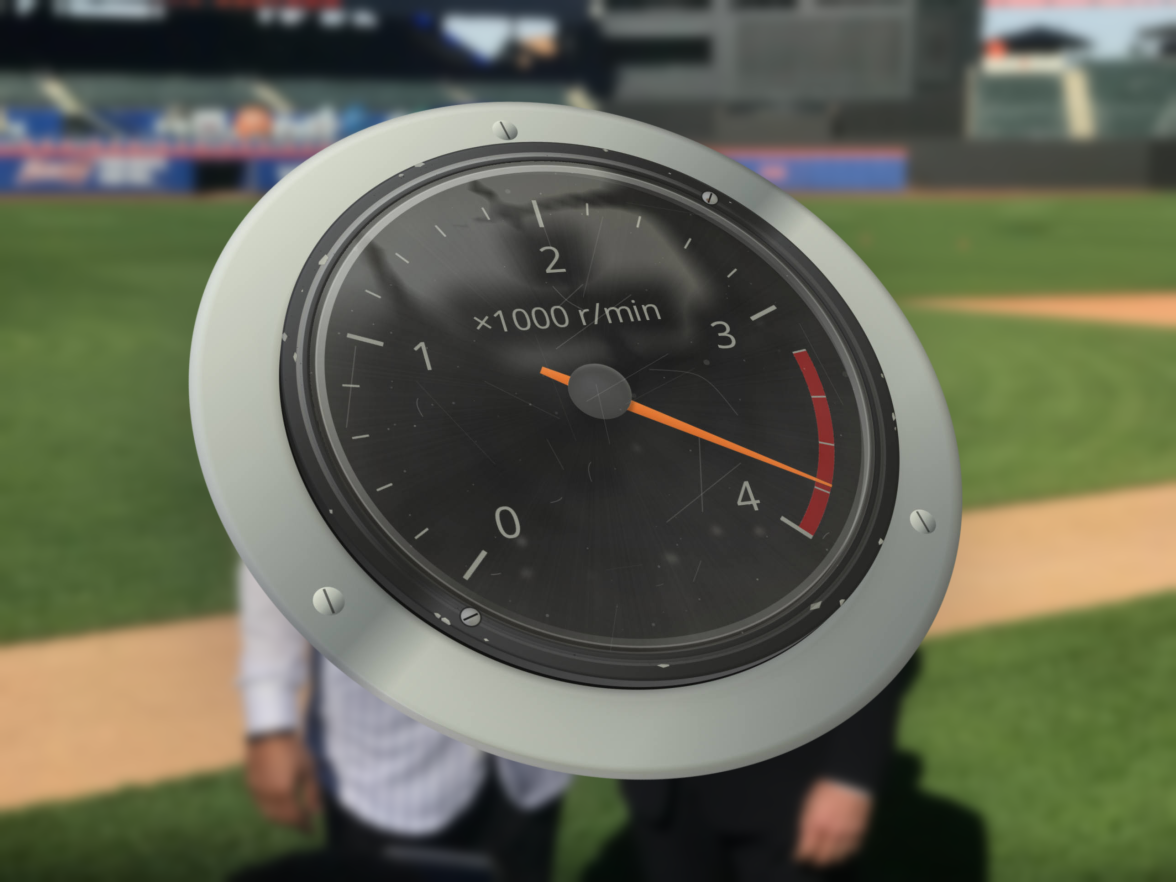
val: 3800 (rpm)
